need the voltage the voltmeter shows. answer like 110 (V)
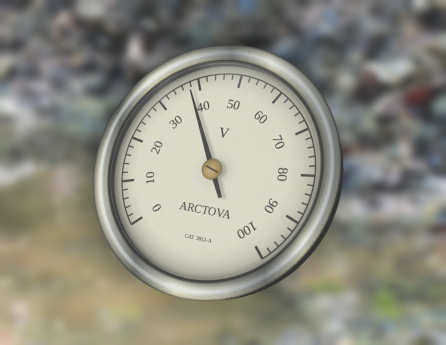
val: 38 (V)
